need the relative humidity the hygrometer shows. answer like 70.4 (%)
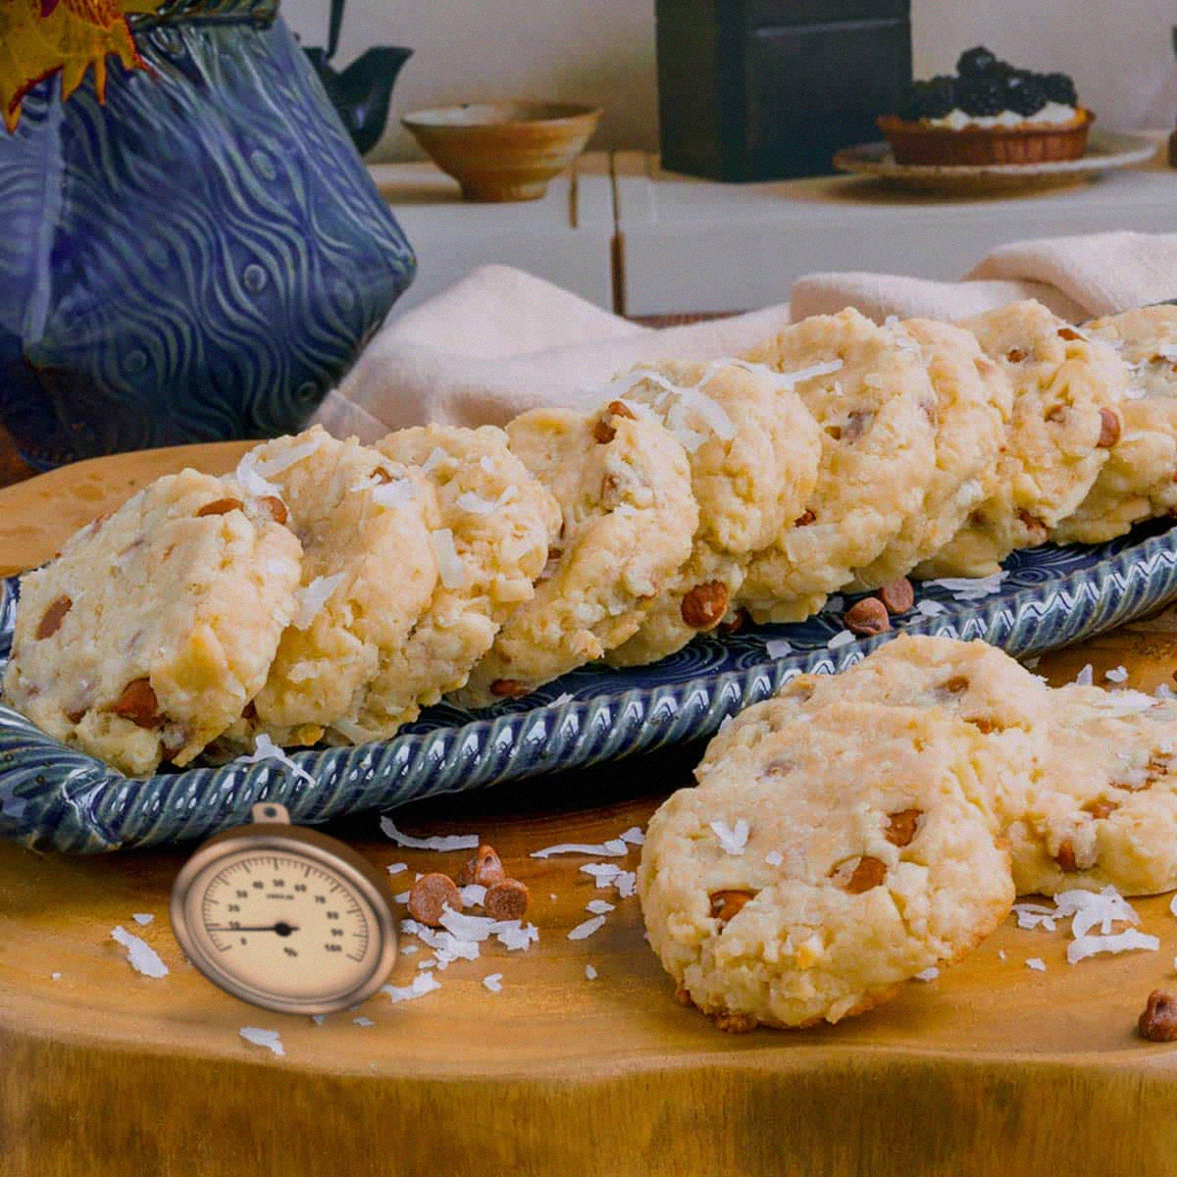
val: 10 (%)
